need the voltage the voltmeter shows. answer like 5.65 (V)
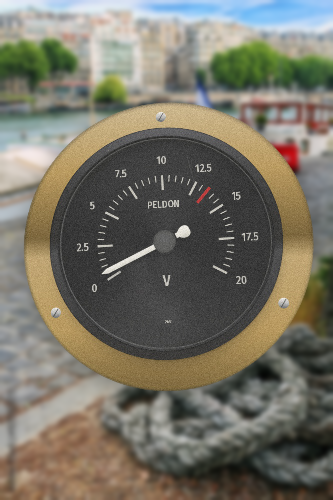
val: 0.5 (V)
